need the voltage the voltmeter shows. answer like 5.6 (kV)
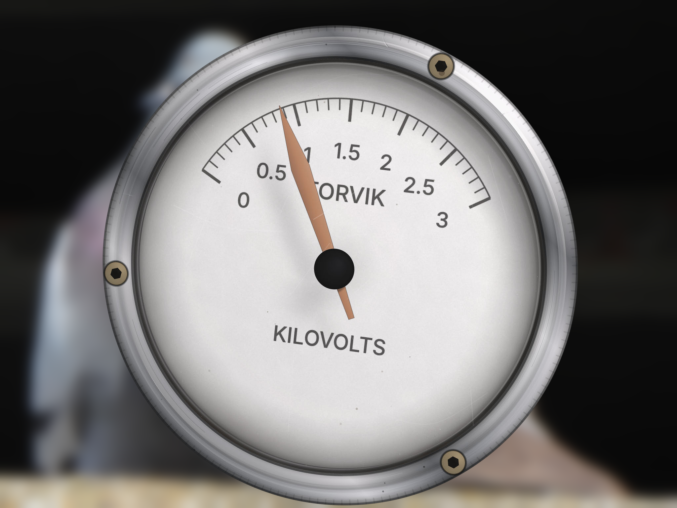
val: 0.9 (kV)
